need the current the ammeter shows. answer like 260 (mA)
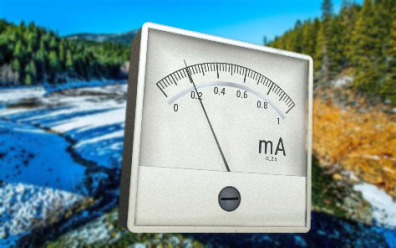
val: 0.2 (mA)
